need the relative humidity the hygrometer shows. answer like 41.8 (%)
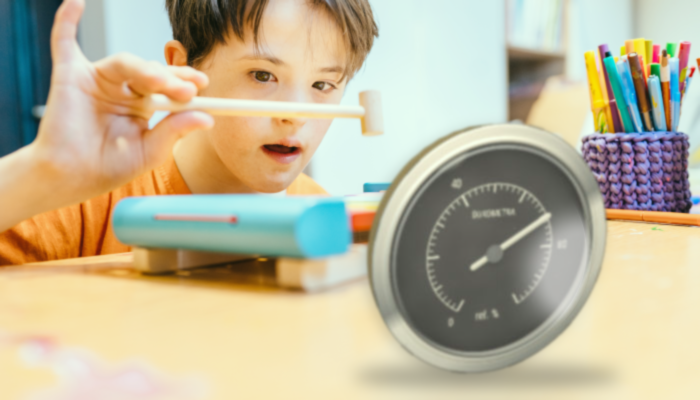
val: 70 (%)
